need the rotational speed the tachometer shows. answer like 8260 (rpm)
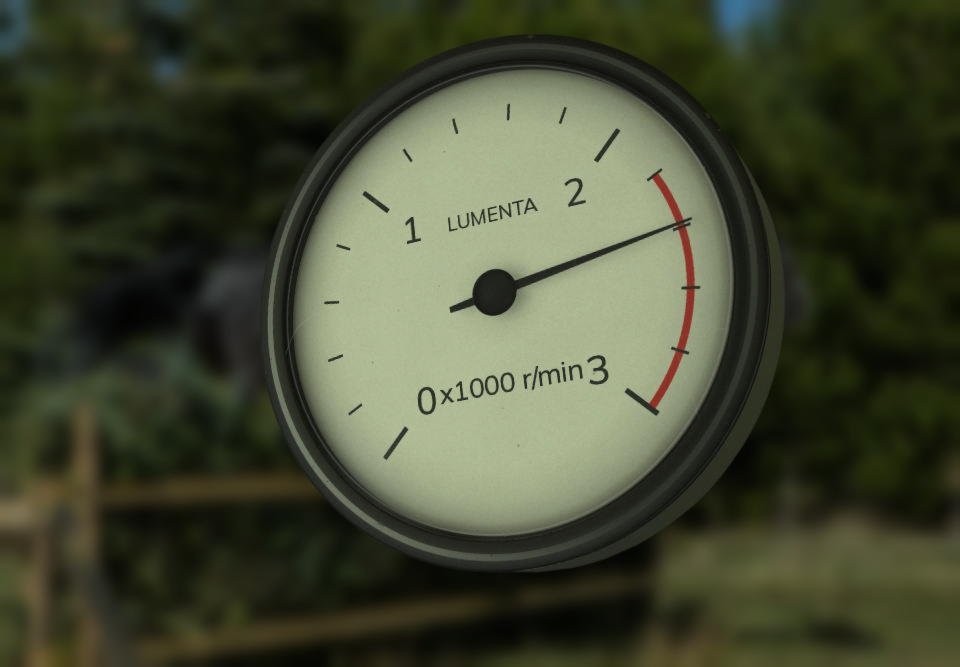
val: 2400 (rpm)
